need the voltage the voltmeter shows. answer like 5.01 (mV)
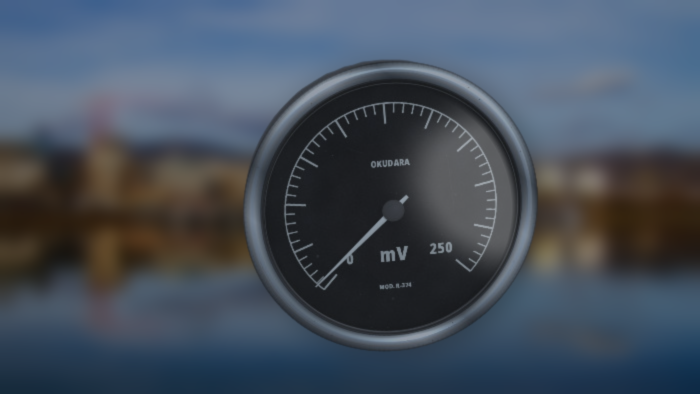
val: 5 (mV)
